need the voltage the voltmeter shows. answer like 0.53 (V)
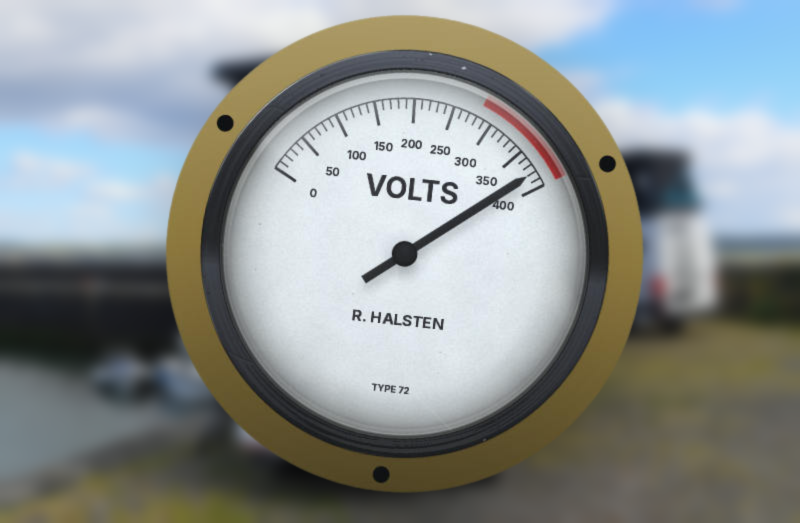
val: 380 (V)
